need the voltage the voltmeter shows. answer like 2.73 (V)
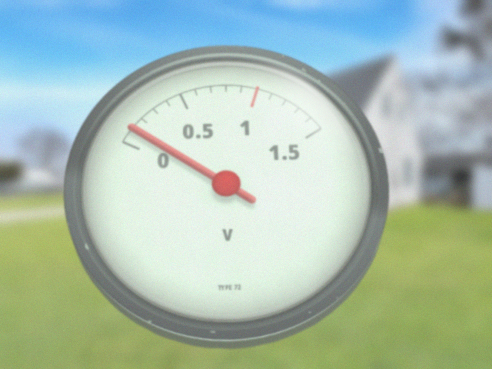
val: 0.1 (V)
